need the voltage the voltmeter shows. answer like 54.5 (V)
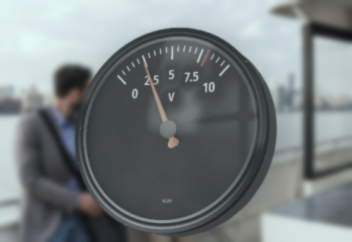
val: 2.5 (V)
